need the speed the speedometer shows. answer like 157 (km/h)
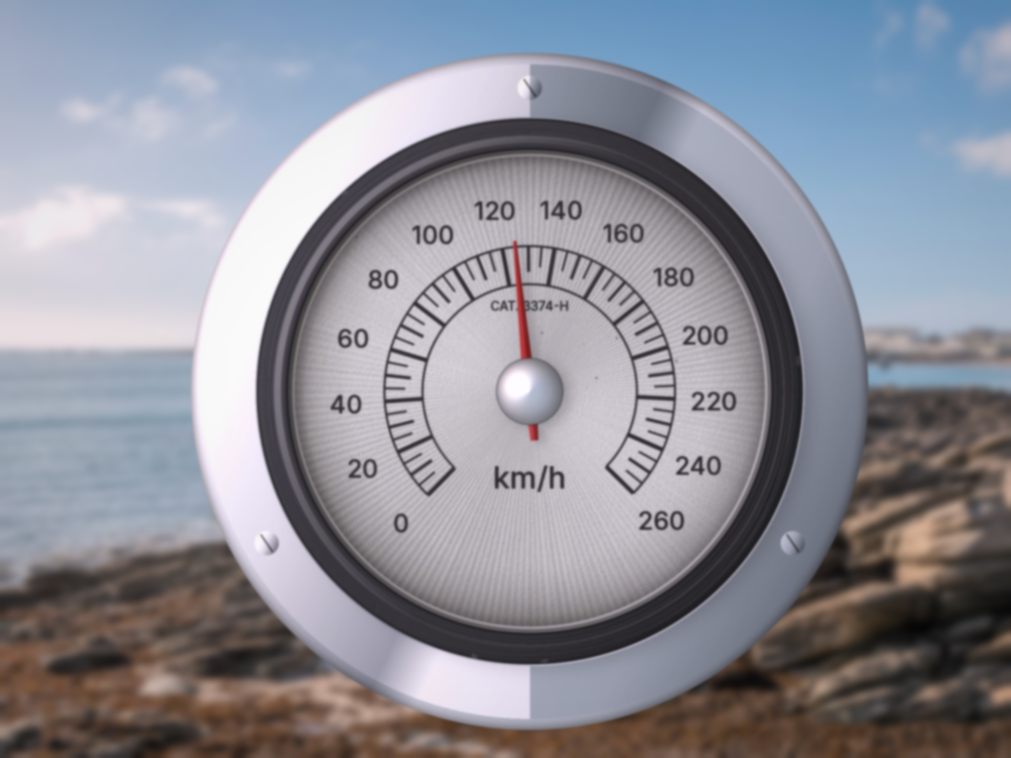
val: 125 (km/h)
